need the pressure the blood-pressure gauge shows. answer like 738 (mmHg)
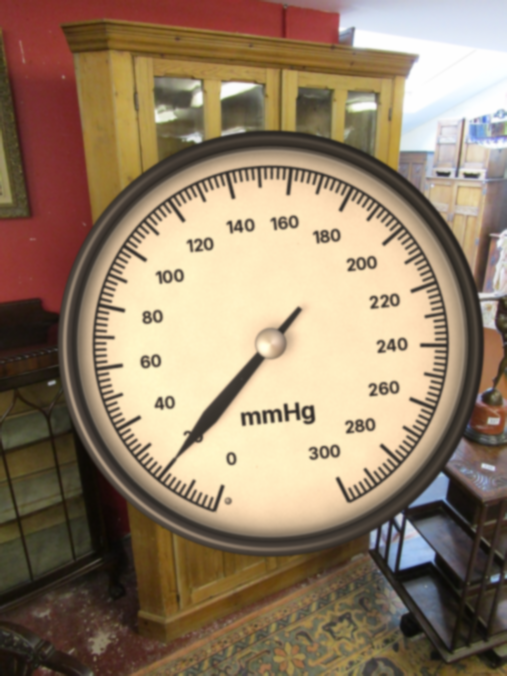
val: 20 (mmHg)
